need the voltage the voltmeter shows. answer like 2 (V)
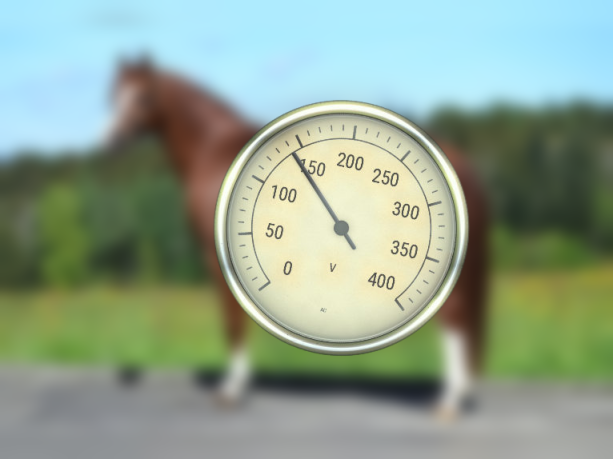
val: 140 (V)
